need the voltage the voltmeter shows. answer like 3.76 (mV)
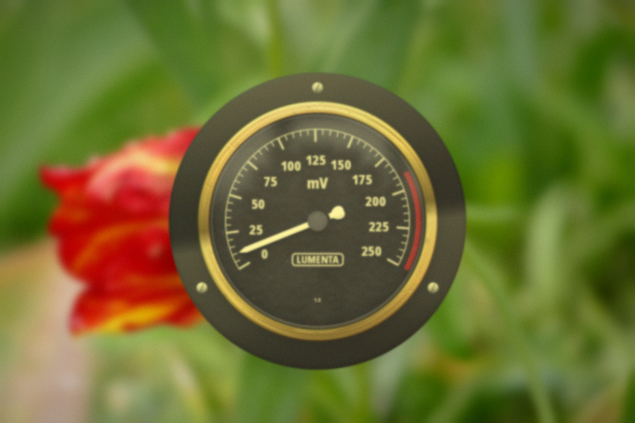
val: 10 (mV)
